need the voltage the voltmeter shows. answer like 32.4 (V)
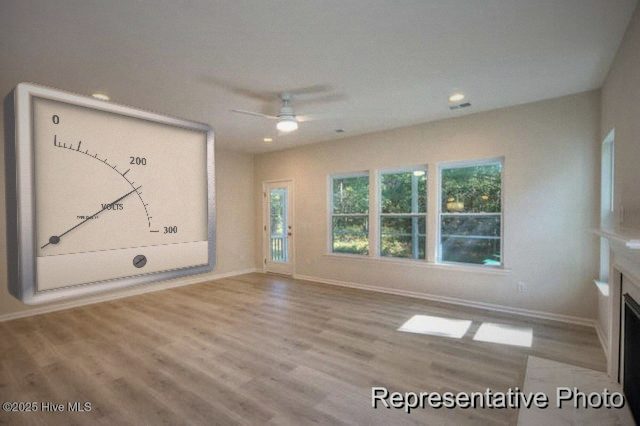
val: 230 (V)
